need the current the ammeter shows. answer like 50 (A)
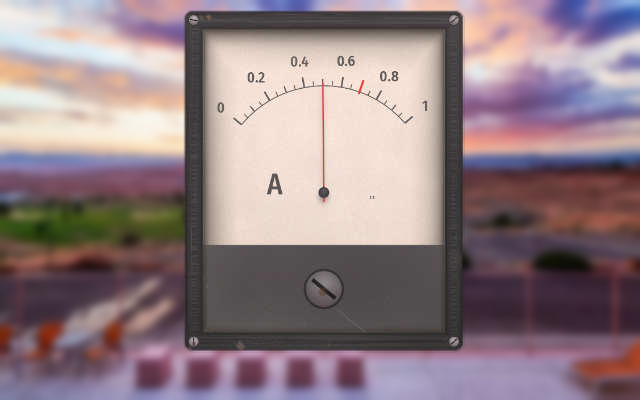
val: 0.5 (A)
